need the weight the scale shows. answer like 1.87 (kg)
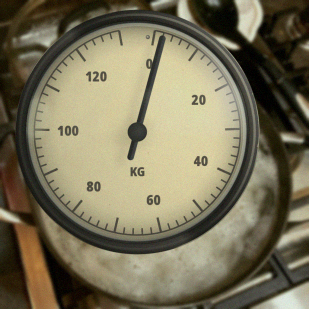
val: 2 (kg)
